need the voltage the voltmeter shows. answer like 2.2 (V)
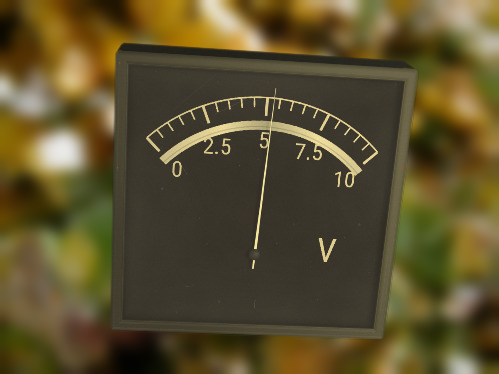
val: 5.25 (V)
